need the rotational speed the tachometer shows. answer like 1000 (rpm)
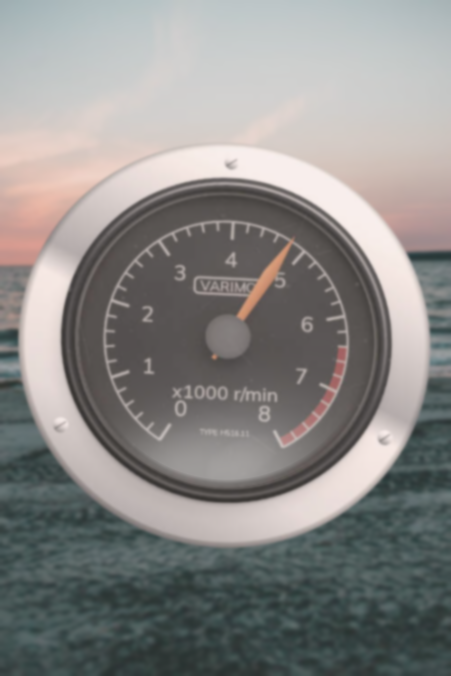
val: 4800 (rpm)
